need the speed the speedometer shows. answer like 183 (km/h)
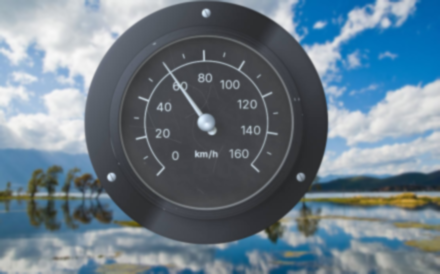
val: 60 (km/h)
